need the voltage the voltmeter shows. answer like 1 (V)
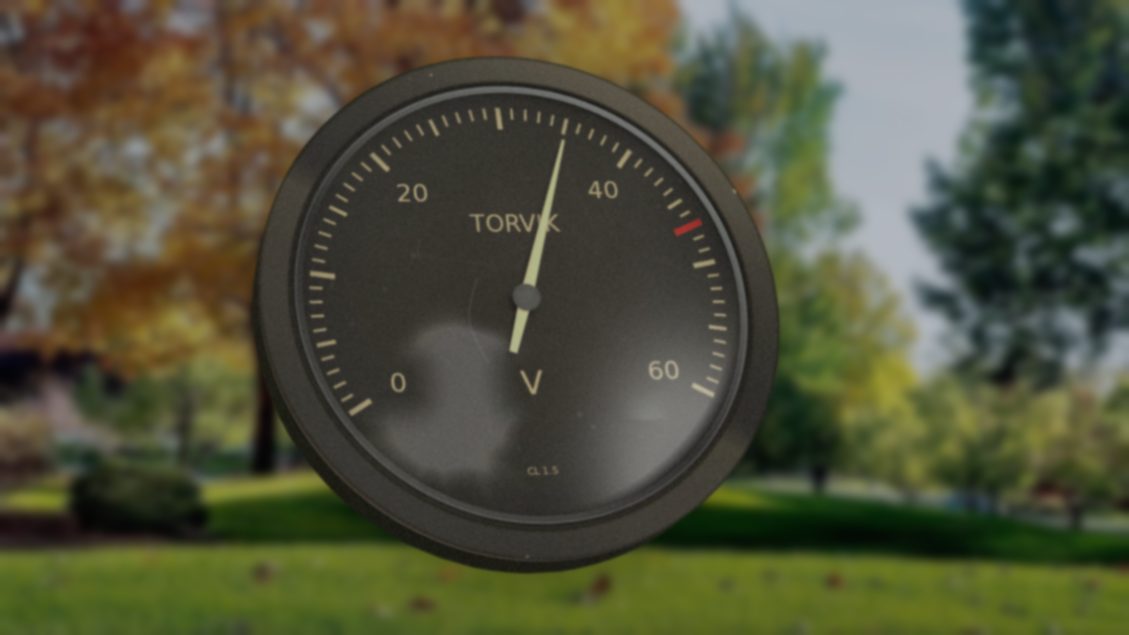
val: 35 (V)
